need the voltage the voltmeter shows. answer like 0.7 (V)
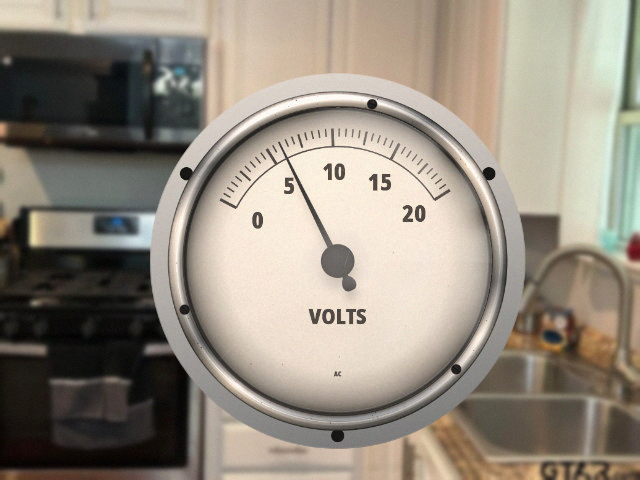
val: 6 (V)
